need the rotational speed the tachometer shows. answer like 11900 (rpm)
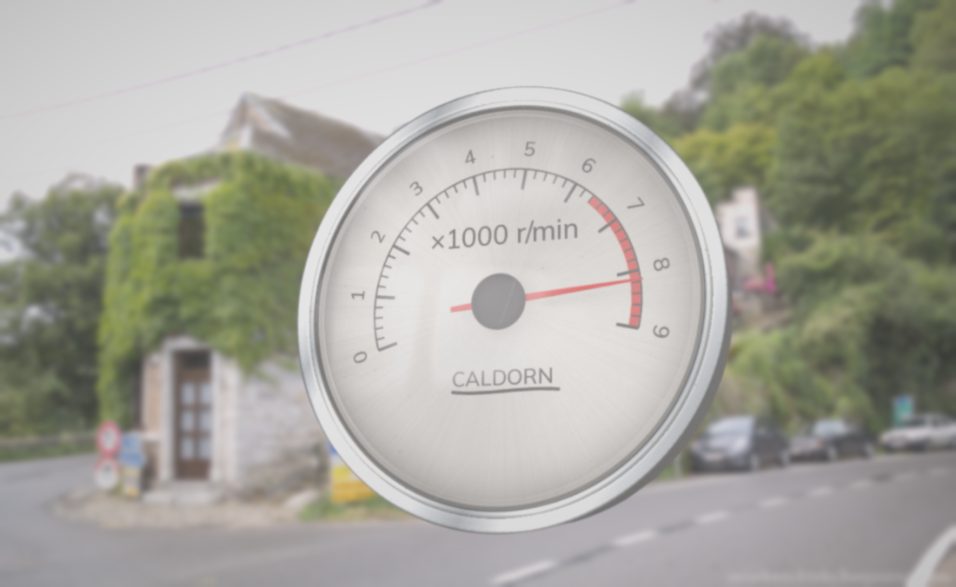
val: 8200 (rpm)
